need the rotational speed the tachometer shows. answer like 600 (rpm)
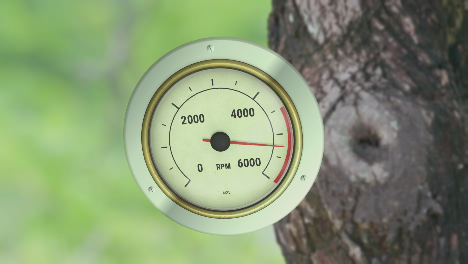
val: 5250 (rpm)
